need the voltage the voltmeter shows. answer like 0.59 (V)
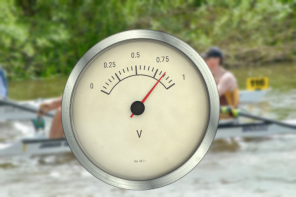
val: 0.85 (V)
